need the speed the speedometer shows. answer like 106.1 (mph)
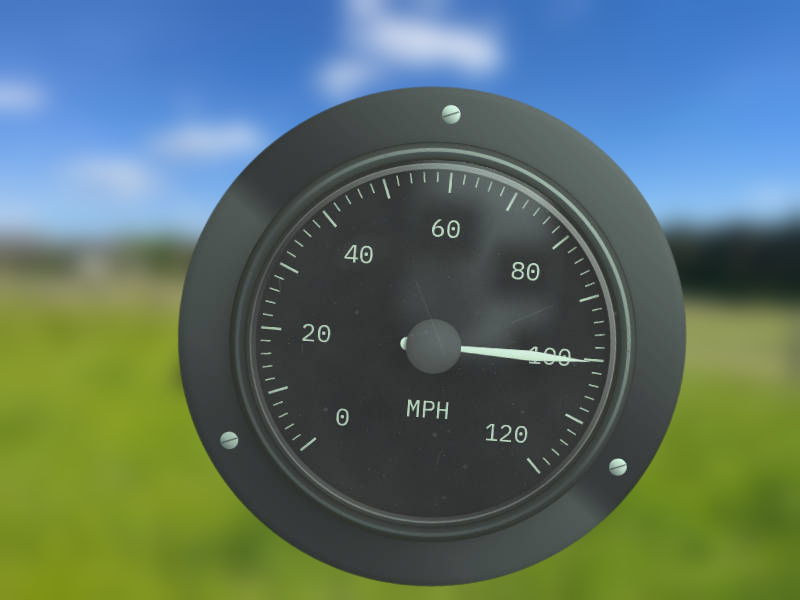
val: 100 (mph)
